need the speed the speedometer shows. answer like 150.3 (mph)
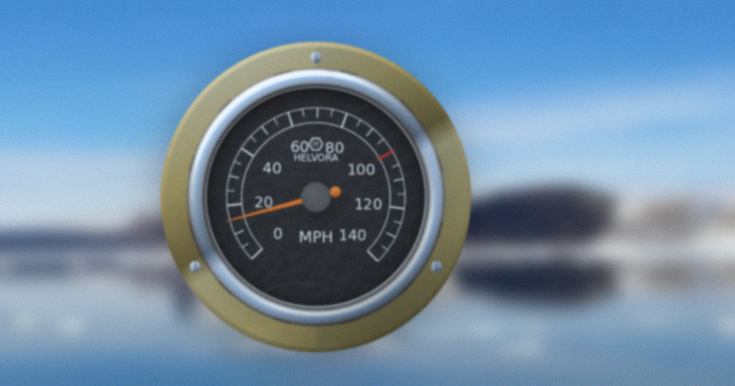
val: 15 (mph)
